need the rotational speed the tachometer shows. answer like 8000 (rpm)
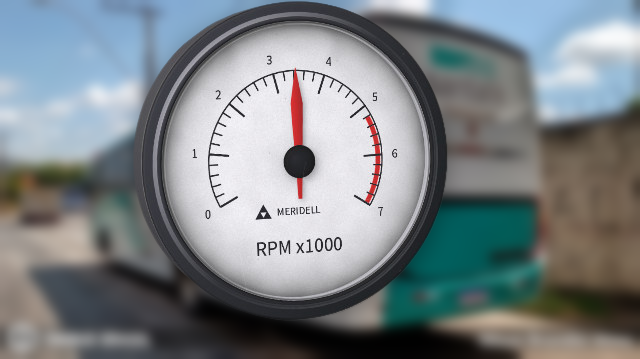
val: 3400 (rpm)
